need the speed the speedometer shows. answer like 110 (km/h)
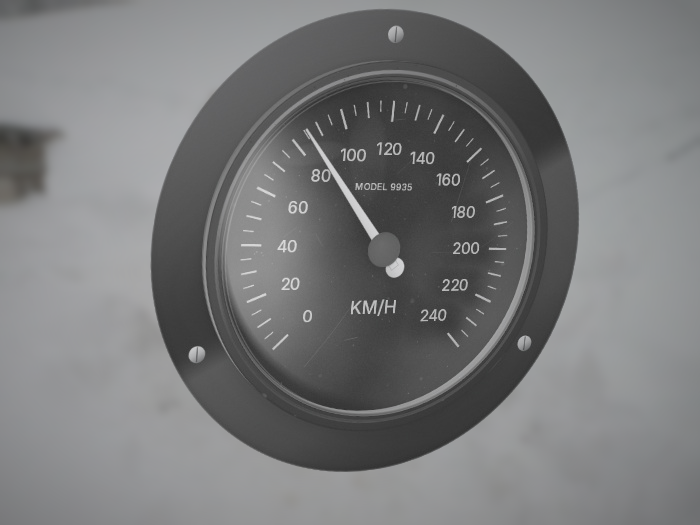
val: 85 (km/h)
